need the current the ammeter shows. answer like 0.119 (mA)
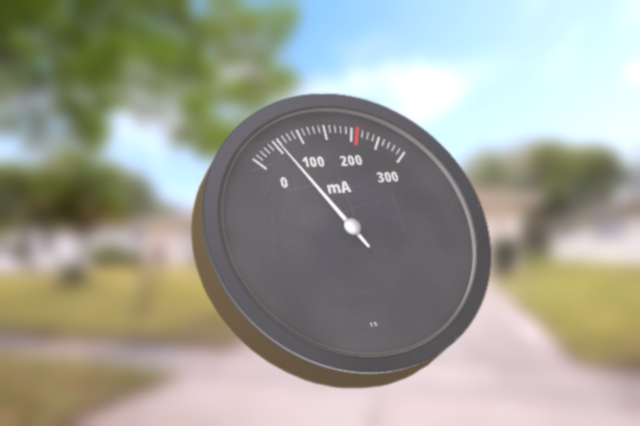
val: 50 (mA)
